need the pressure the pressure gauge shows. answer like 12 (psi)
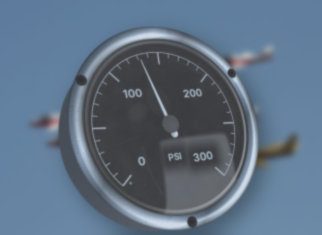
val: 130 (psi)
